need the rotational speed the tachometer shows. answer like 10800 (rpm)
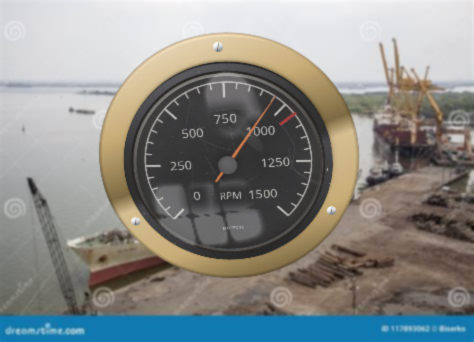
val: 950 (rpm)
